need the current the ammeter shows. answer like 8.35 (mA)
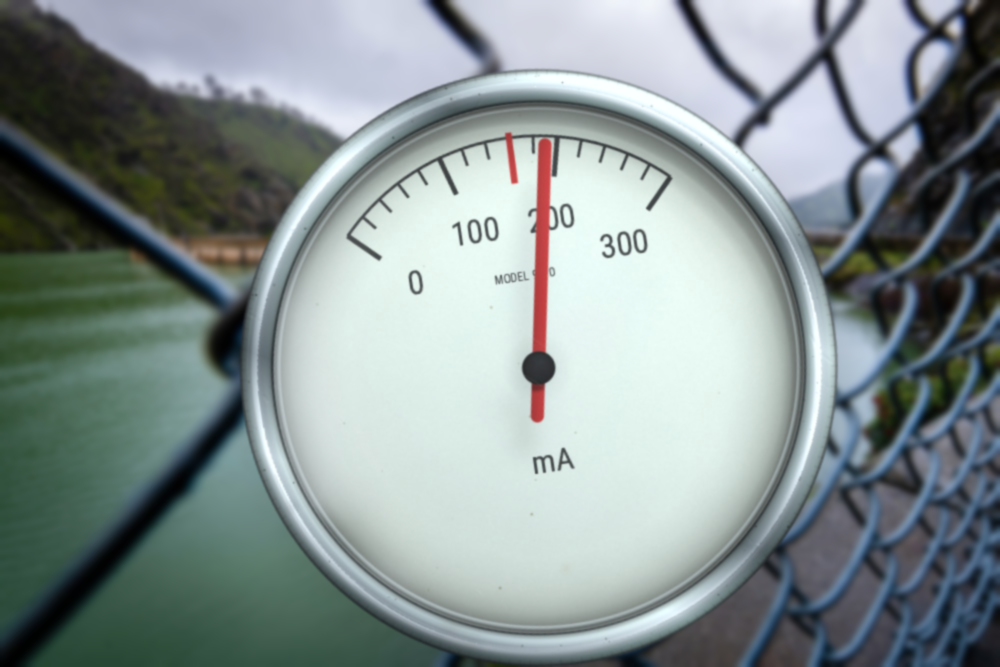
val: 190 (mA)
